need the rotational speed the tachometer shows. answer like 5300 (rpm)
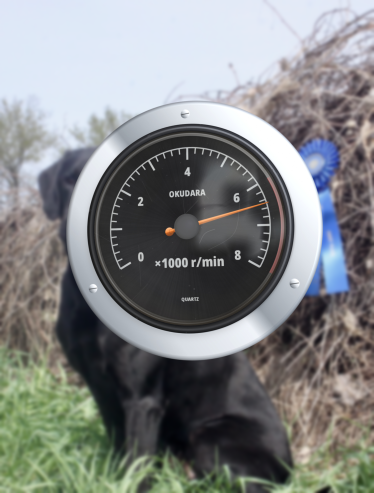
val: 6500 (rpm)
